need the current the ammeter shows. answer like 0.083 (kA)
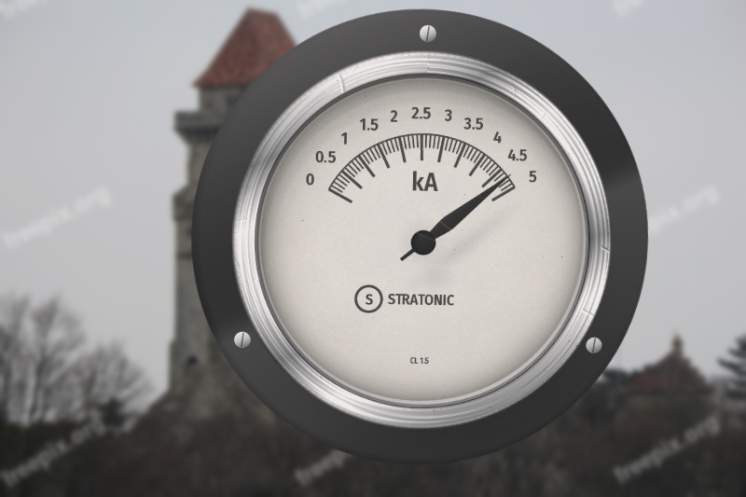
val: 4.7 (kA)
